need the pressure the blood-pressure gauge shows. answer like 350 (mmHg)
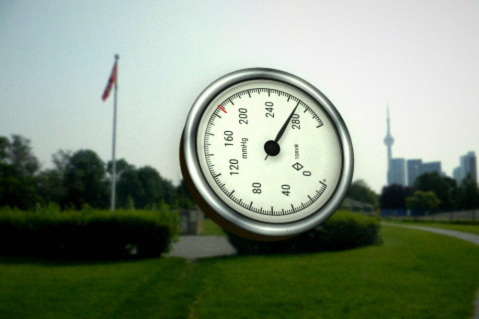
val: 270 (mmHg)
